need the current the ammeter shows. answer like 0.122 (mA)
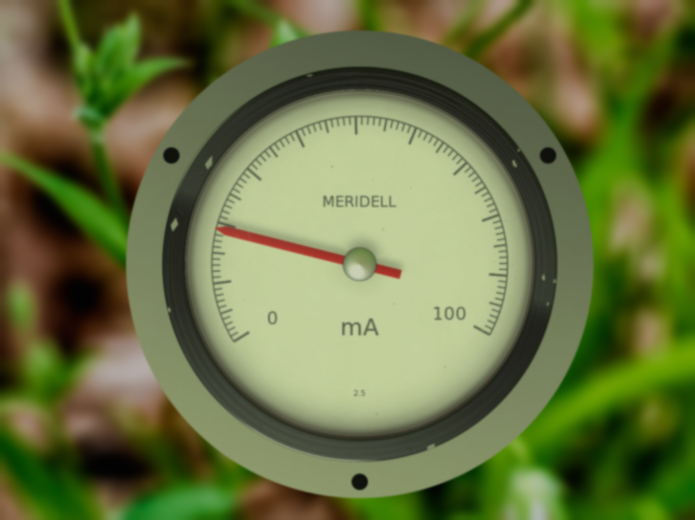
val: 19 (mA)
